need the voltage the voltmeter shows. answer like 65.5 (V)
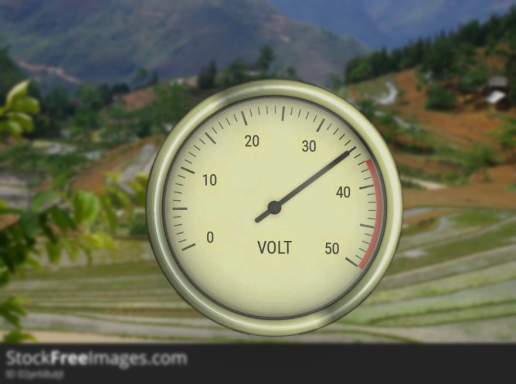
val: 35 (V)
